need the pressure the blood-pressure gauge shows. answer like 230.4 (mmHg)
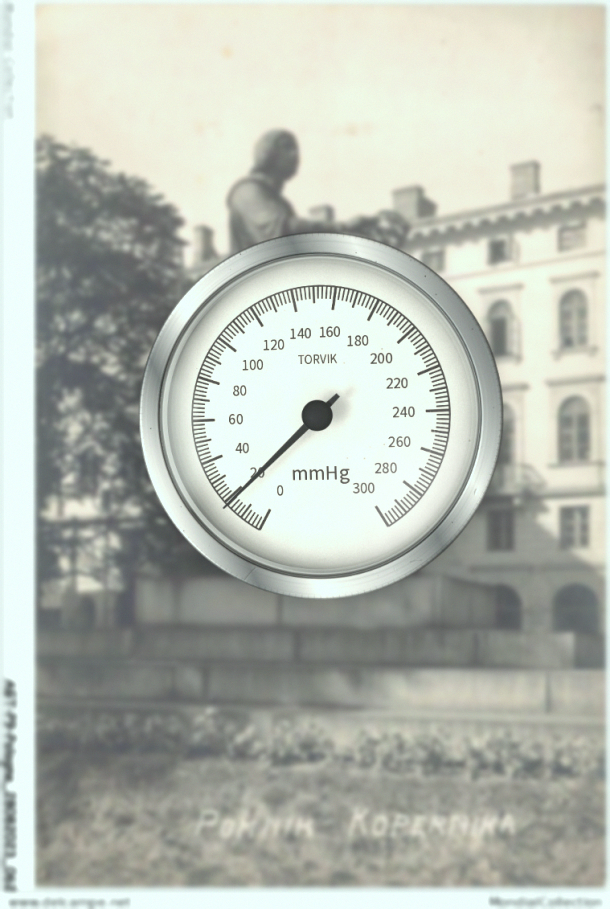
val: 18 (mmHg)
